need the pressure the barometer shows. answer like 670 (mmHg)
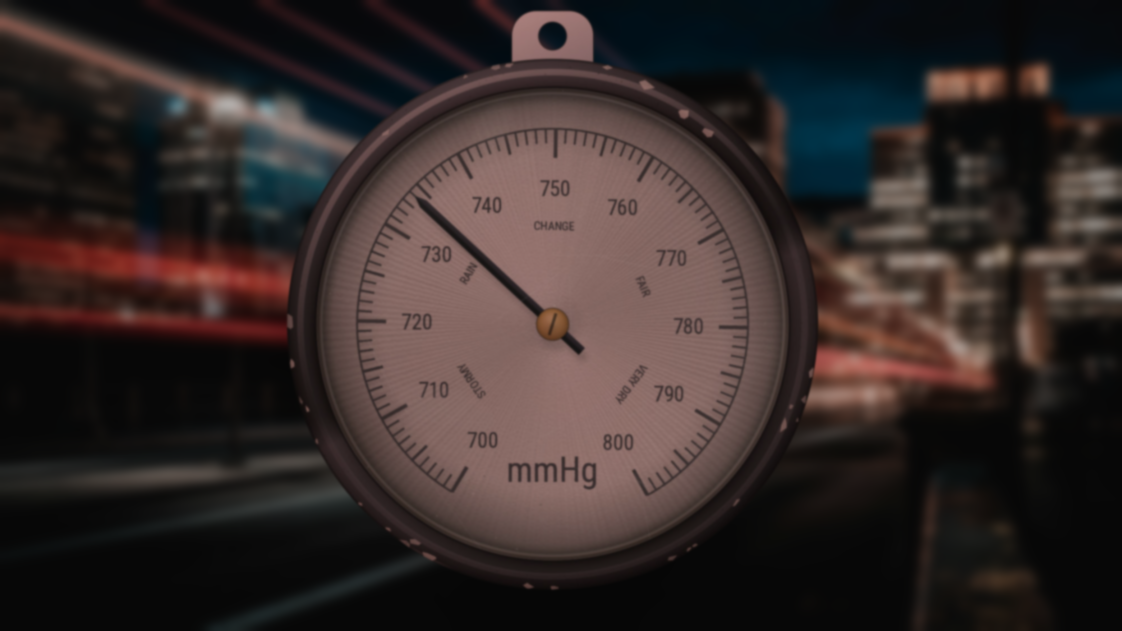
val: 734 (mmHg)
